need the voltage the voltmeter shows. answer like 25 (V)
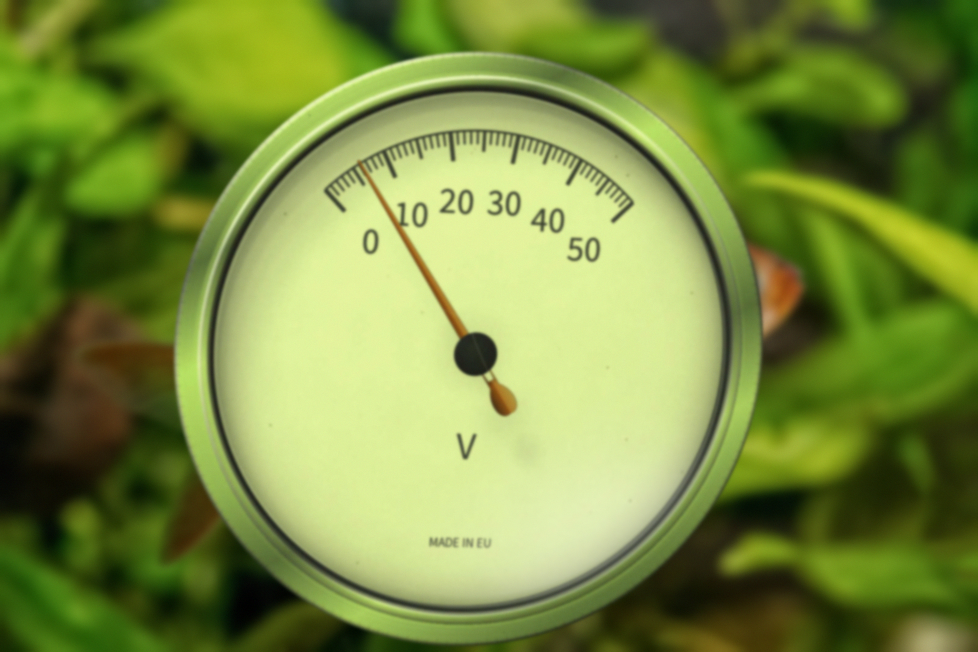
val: 6 (V)
